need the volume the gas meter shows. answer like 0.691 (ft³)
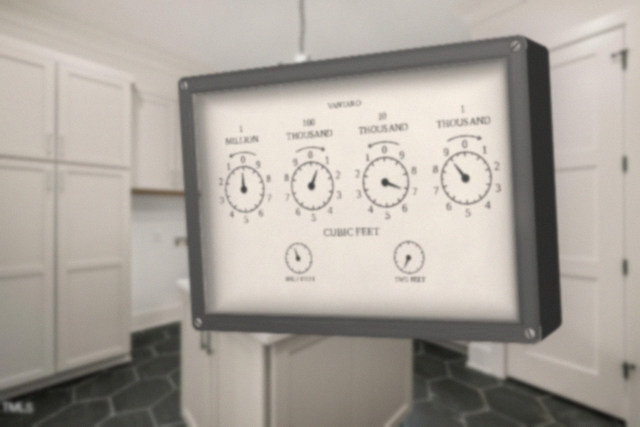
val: 6900 (ft³)
